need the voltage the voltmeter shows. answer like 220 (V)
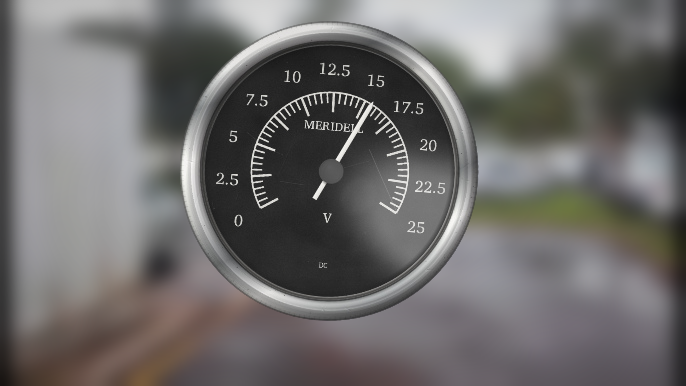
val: 15.5 (V)
